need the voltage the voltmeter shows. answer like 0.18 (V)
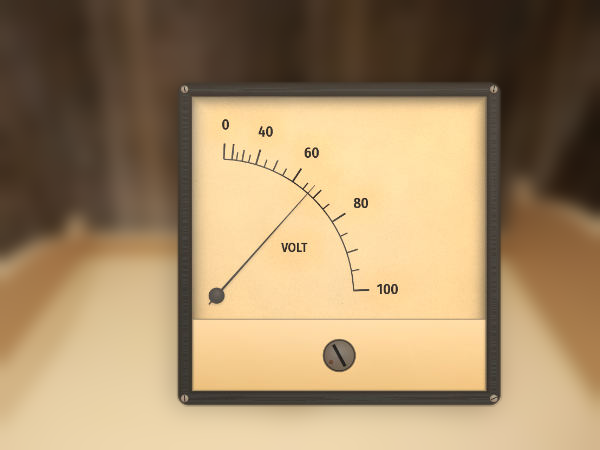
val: 67.5 (V)
